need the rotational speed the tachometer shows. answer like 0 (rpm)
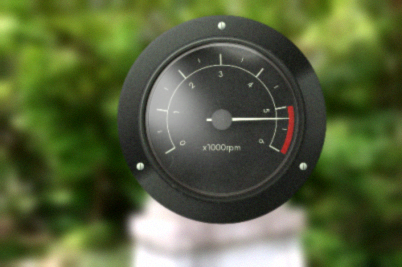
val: 5250 (rpm)
